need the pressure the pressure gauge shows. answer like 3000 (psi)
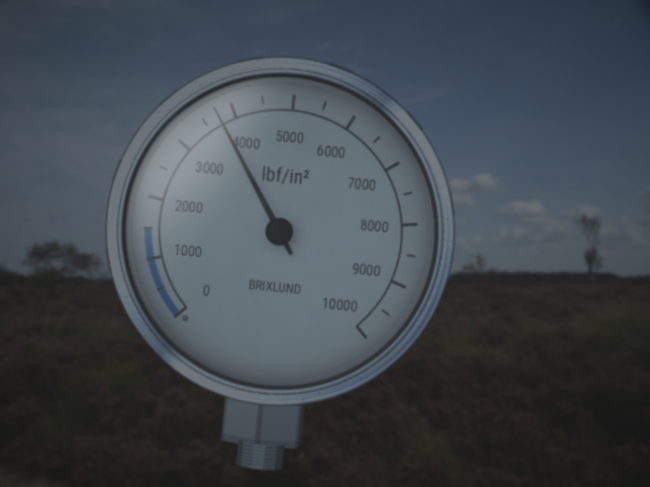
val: 3750 (psi)
